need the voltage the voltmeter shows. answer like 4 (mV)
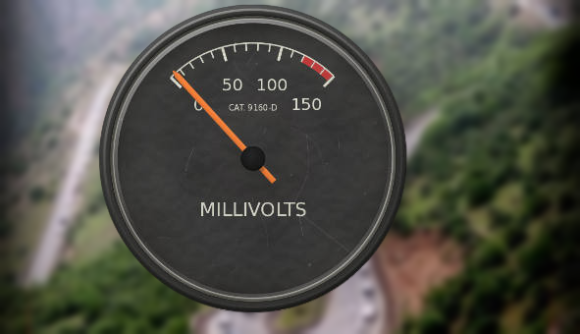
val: 5 (mV)
